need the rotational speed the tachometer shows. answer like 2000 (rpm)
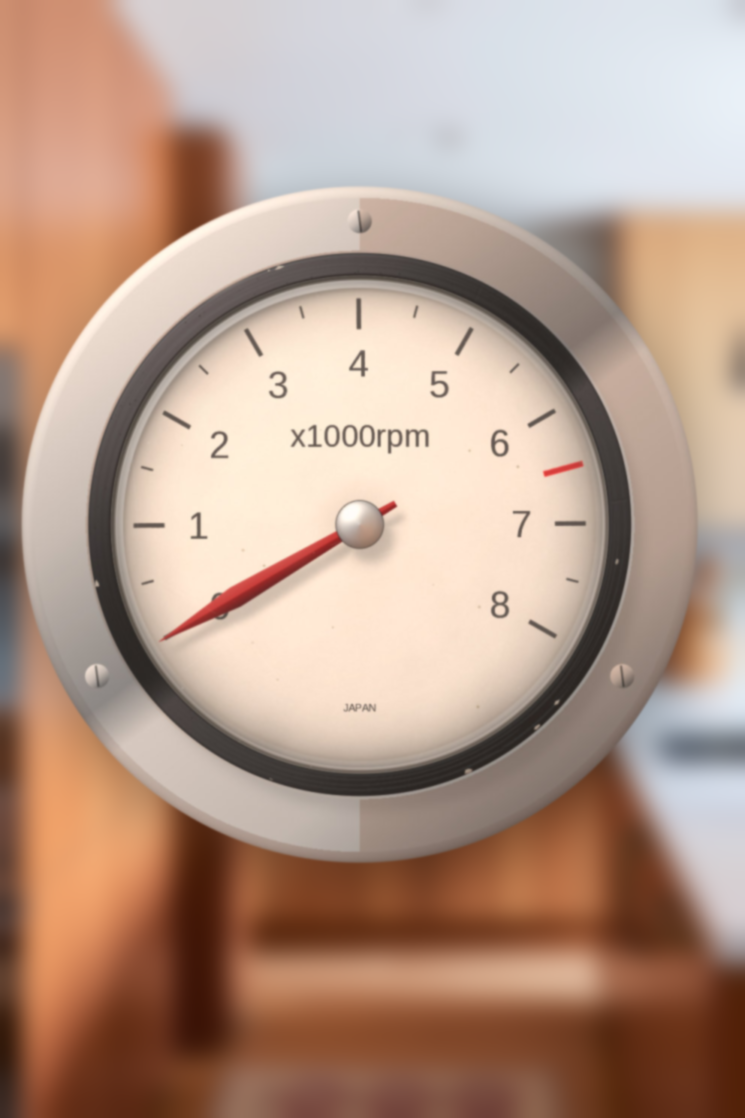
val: 0 (rpm)
